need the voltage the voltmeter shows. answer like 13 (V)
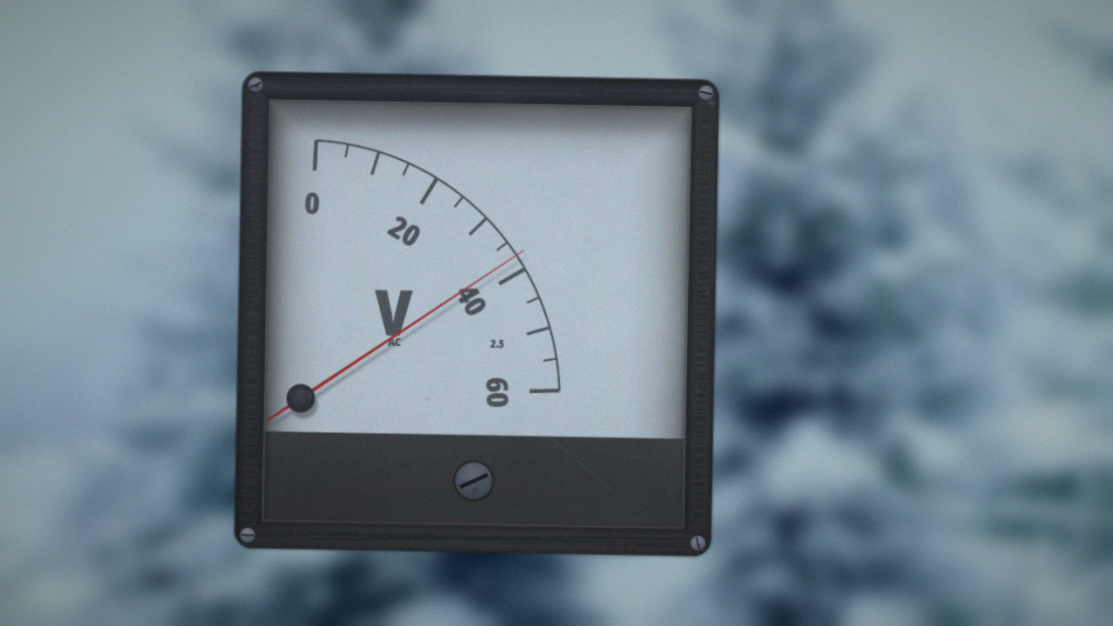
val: 37.5 (V)
